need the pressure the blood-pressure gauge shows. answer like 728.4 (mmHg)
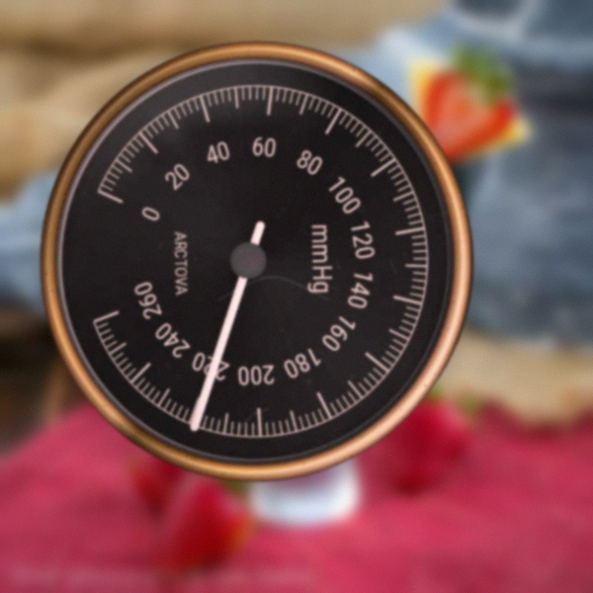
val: 218 (mmHg)
